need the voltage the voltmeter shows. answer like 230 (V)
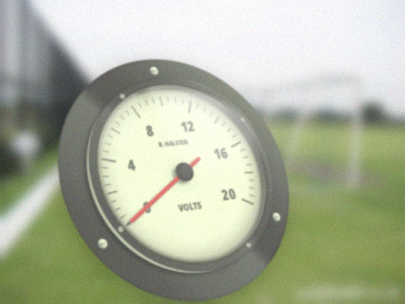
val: 0 (V)
